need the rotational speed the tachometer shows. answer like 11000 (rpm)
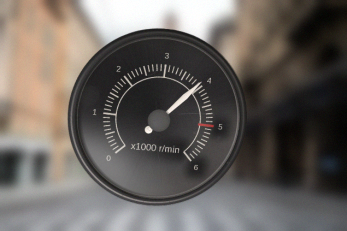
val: 3900 (rpm)
